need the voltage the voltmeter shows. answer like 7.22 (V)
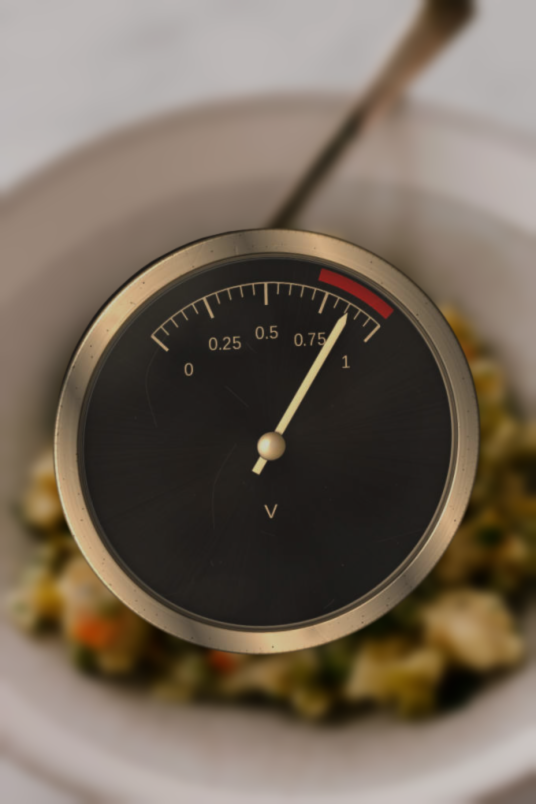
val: 0.85 (V)
